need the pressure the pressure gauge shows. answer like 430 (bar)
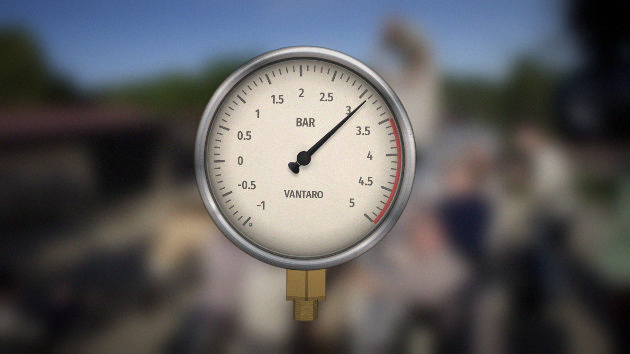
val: 3.1 (bar)
